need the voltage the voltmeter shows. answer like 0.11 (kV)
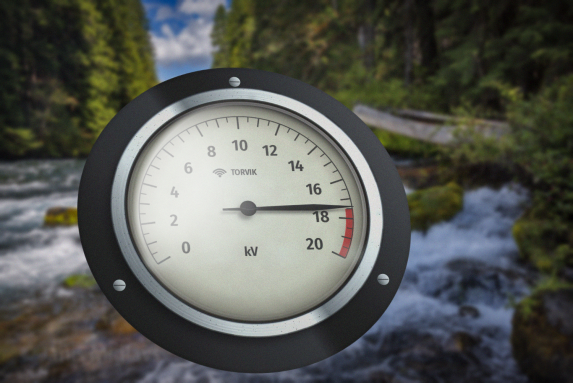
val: 17.5 (kV)
